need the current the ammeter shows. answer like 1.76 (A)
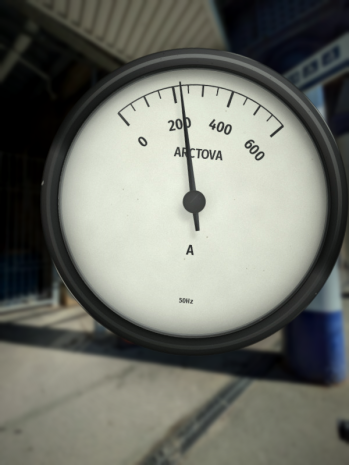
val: 225 (A)
